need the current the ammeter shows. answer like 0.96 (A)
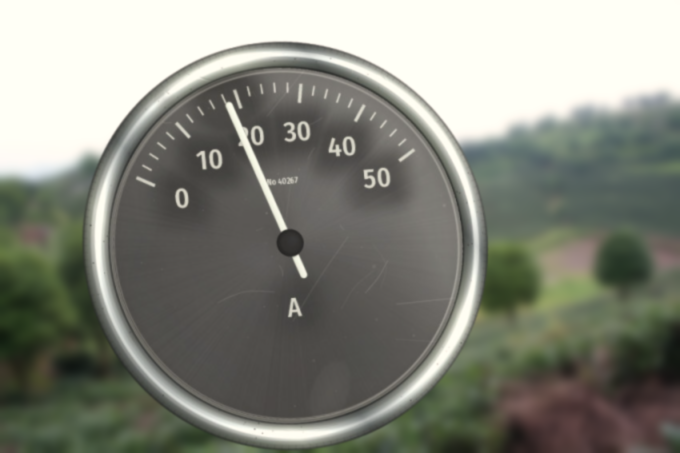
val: 18 (A)
